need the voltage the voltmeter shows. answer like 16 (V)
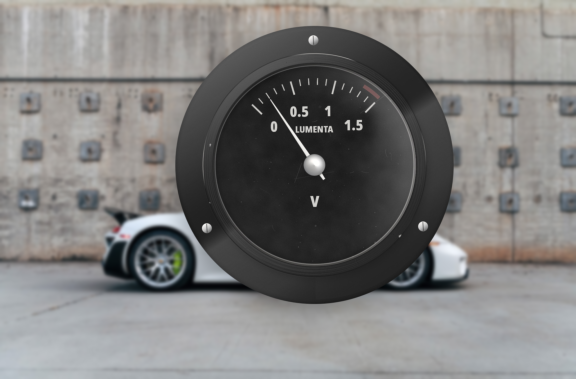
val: 0.2 (V)
